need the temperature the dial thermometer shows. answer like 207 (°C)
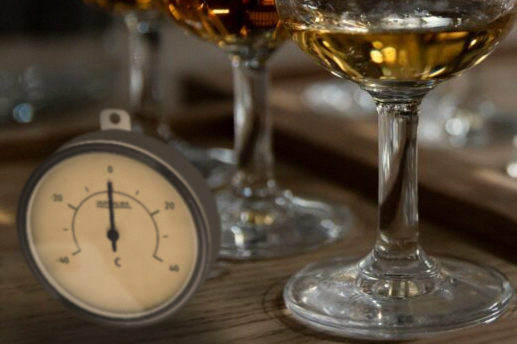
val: 0 (°C)
